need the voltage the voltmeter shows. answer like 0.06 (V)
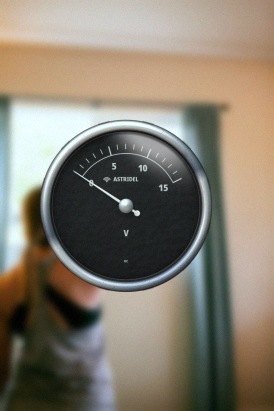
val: 0 (V)
